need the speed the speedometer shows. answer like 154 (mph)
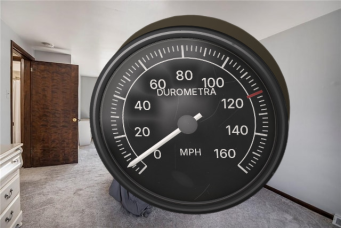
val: 6 (mph)
